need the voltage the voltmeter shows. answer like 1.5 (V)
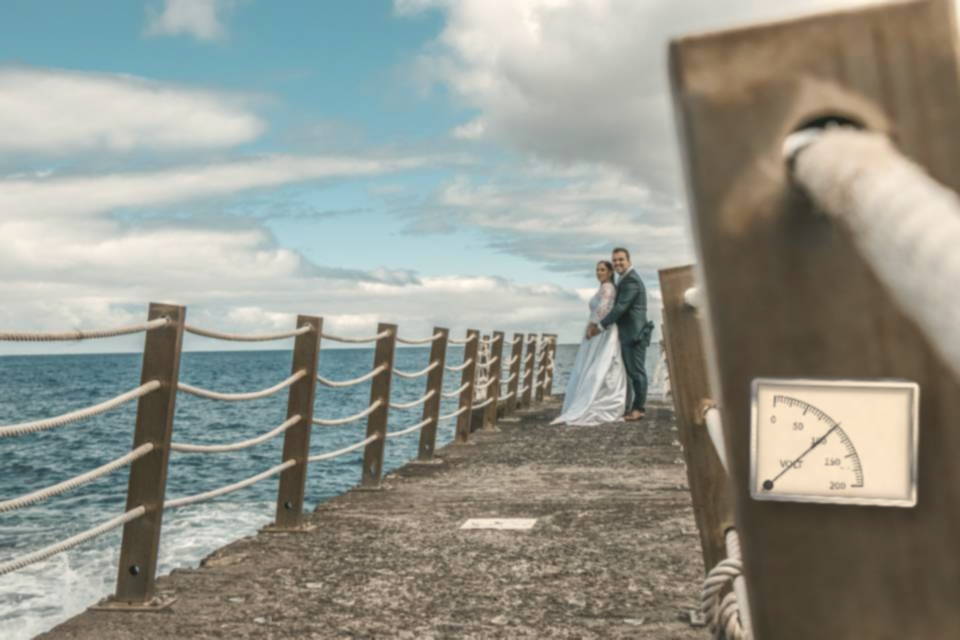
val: 100 (V)
